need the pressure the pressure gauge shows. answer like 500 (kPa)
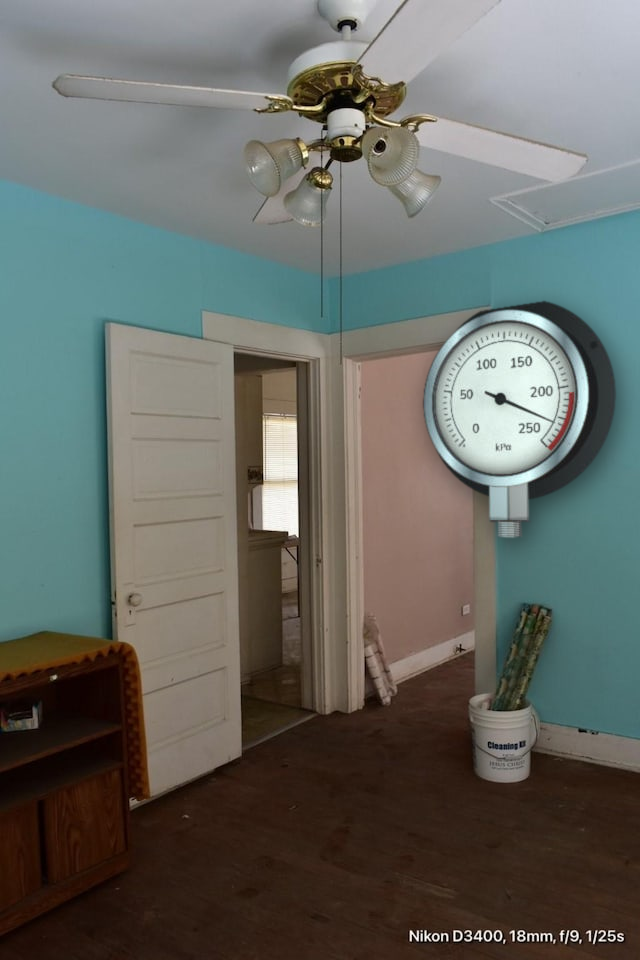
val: 230 (kPa)
